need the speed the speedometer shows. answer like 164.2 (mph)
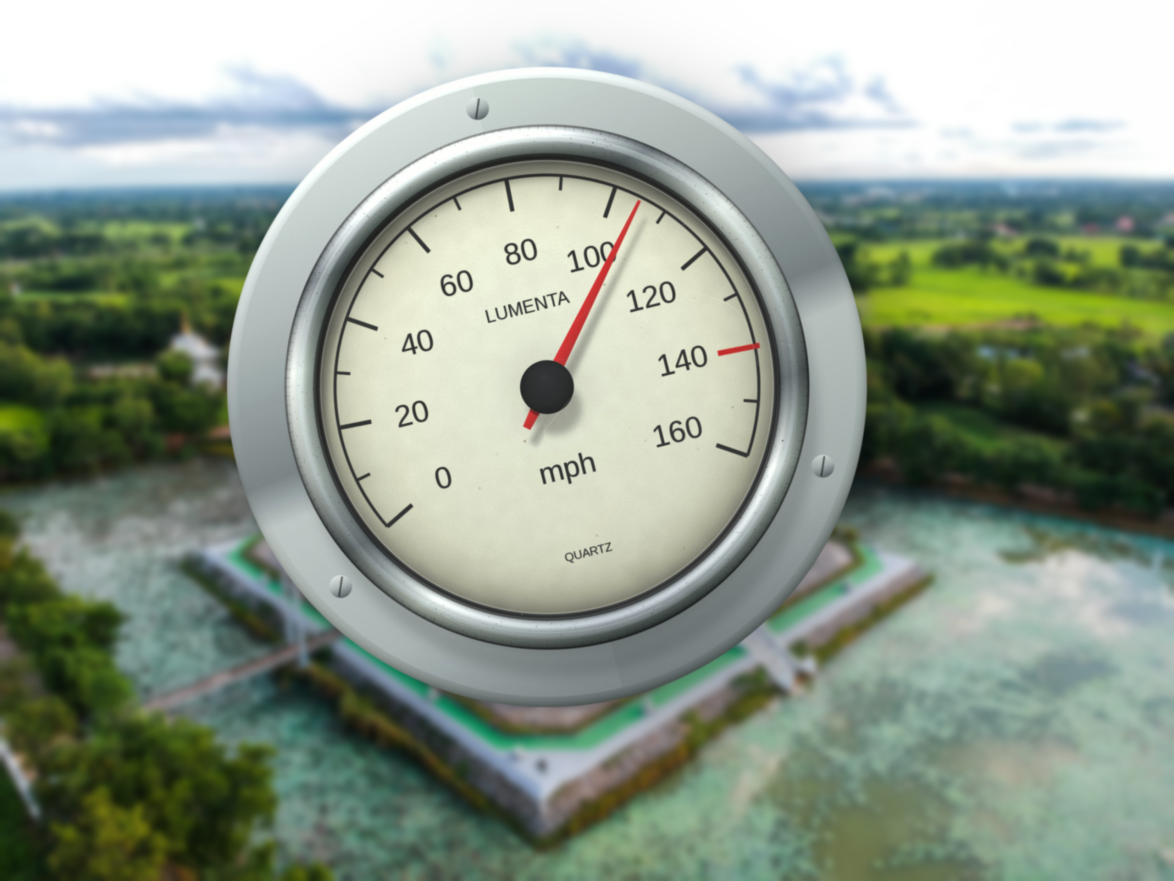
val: 105 (mph)
